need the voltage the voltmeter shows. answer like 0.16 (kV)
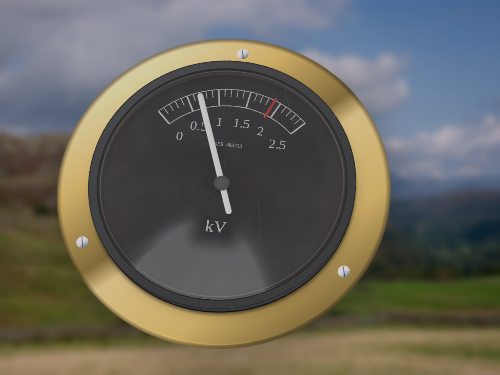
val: 0.7 (kV)
